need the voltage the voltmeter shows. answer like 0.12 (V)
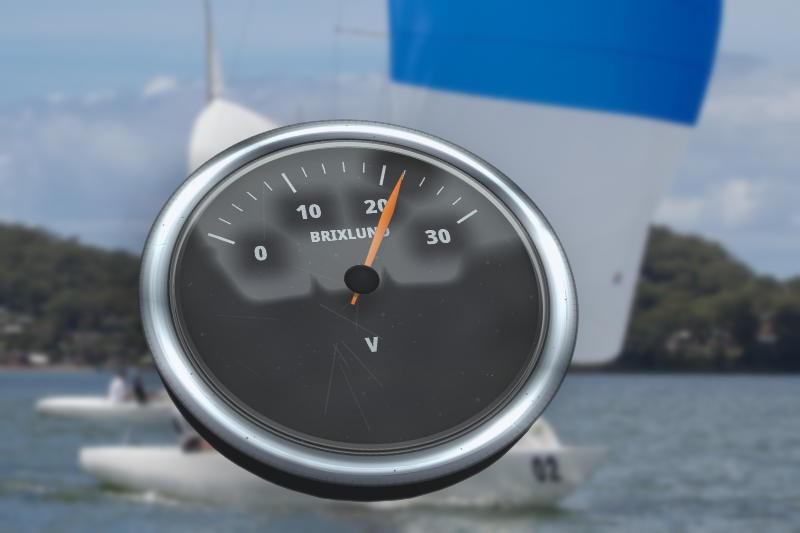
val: 22 (V)
